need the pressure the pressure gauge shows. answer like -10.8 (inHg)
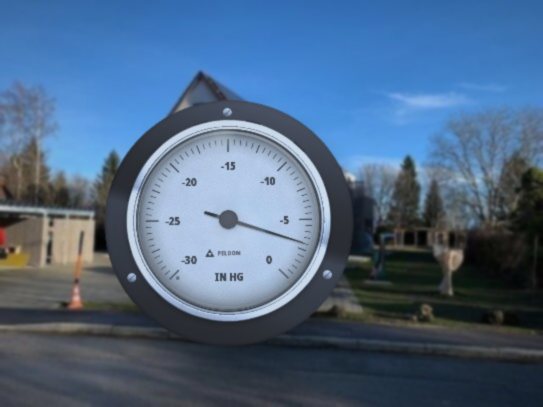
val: -3 (inHg)
